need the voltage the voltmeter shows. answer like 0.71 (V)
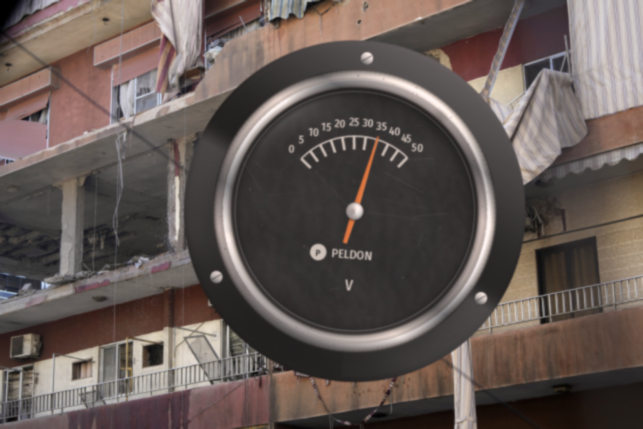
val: 35 (V)
